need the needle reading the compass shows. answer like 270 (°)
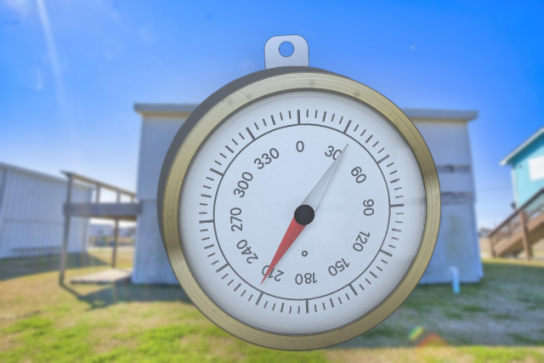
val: 215 (°)
